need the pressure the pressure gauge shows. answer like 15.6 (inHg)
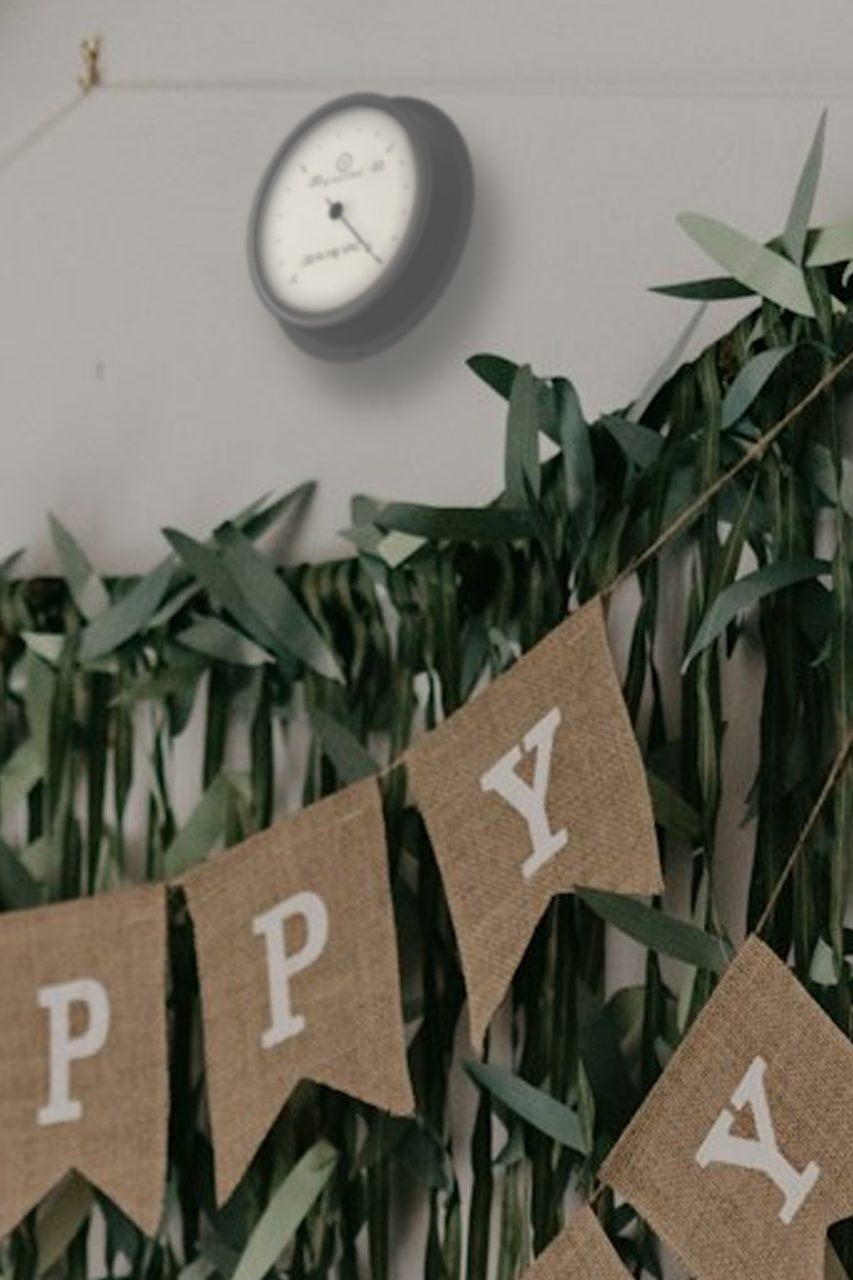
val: 0 (inHg)
